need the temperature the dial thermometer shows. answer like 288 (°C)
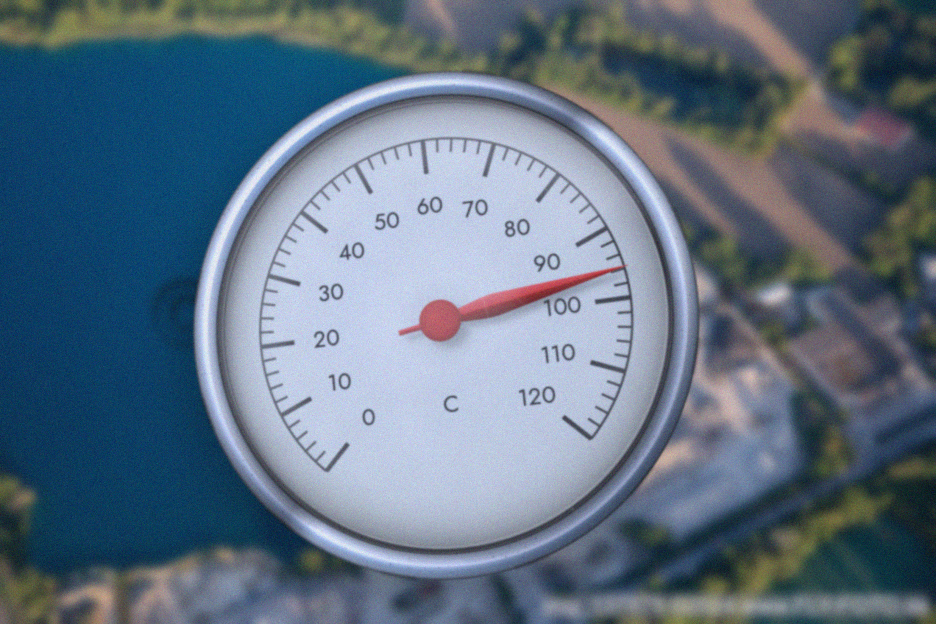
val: 96 (°C)
